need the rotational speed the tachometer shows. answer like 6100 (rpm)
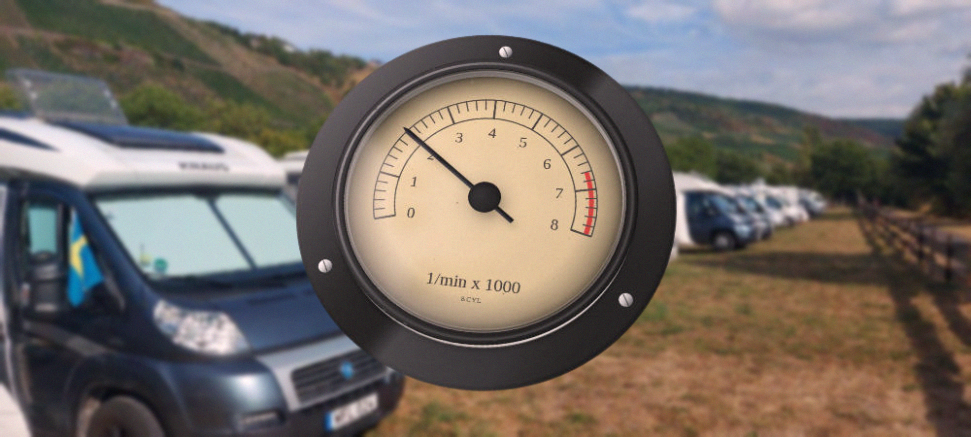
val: 2000 (rpm)
